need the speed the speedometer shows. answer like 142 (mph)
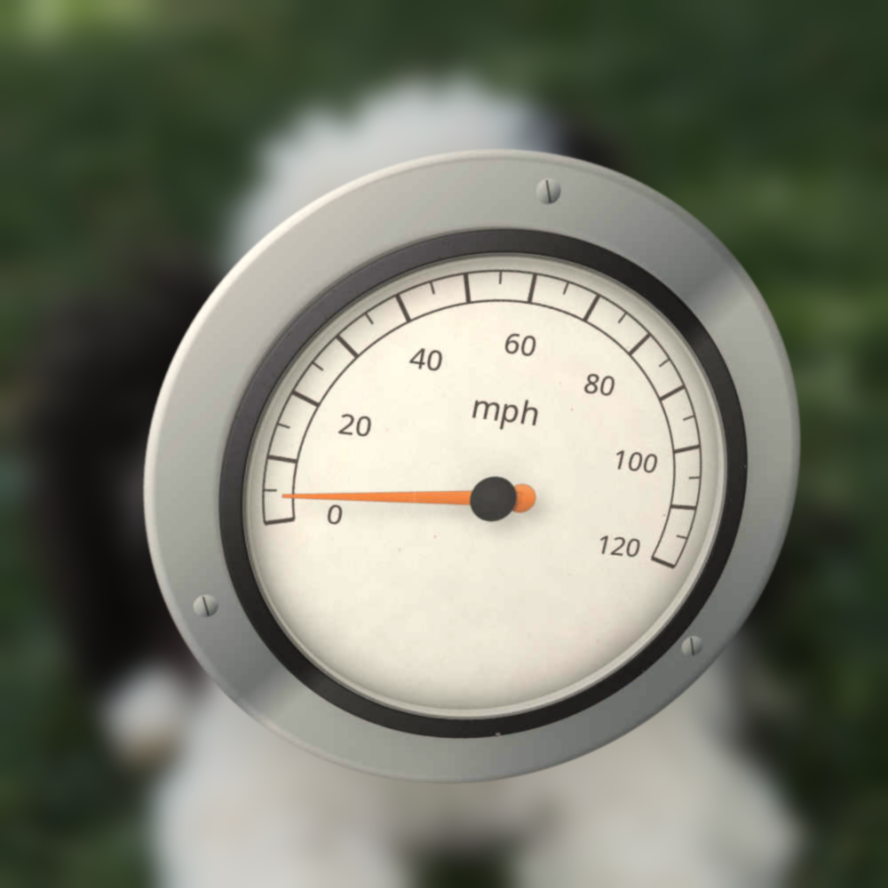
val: 5 (mph)
